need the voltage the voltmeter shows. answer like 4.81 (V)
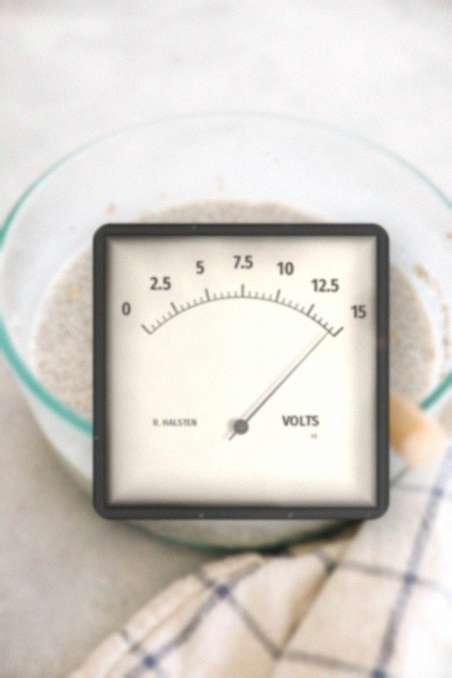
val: 14.5 (V)
